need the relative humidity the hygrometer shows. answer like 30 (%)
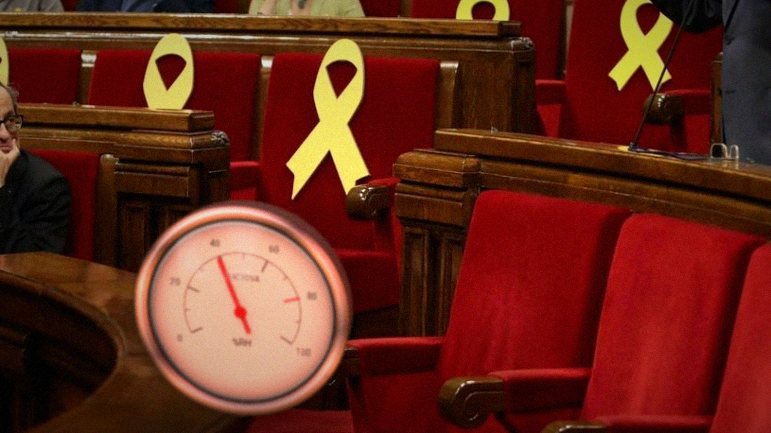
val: 40 (%)
